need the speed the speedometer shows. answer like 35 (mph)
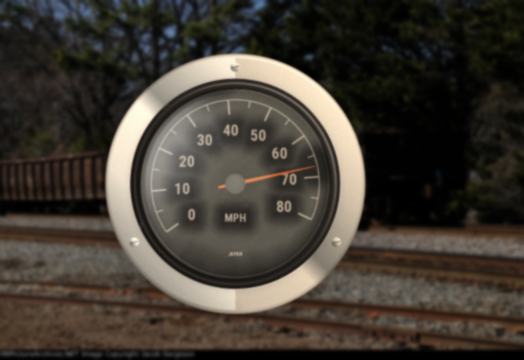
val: 67.5 (mph)
